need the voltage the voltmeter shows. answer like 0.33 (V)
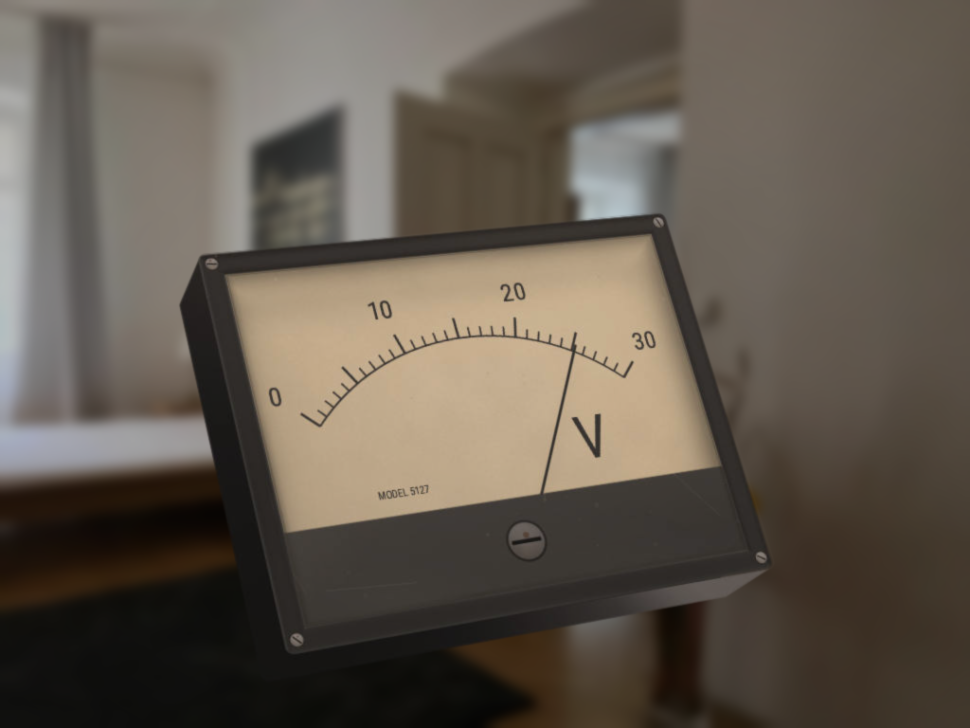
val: 25 (V)
